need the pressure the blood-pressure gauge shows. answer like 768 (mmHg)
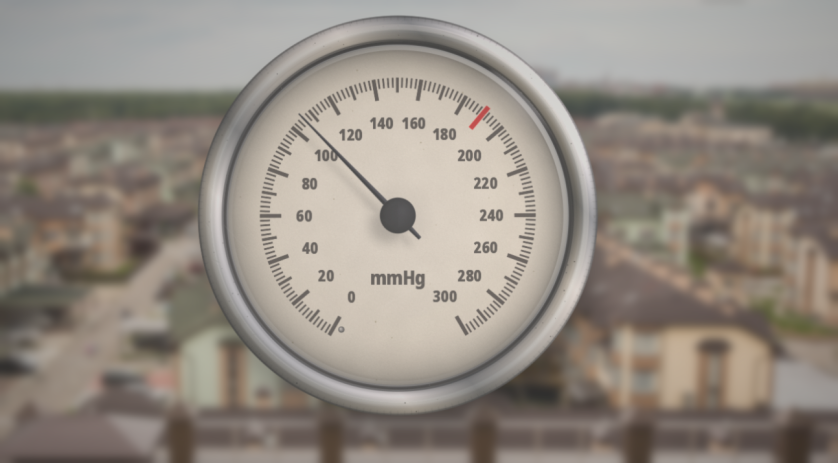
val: 106 (mmHg)
